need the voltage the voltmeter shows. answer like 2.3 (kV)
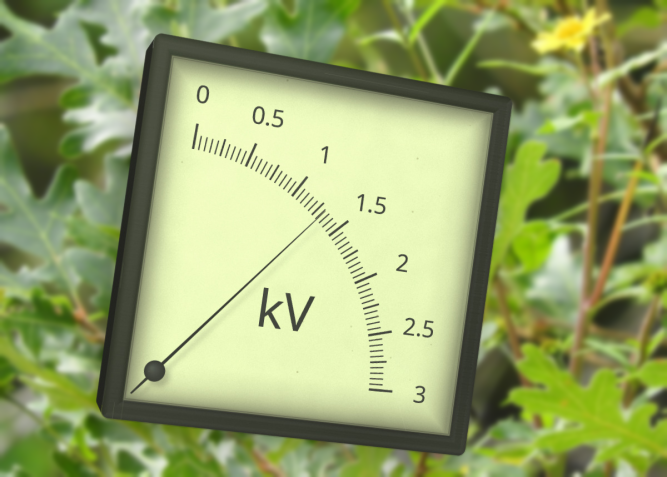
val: 1.3 (kV)
